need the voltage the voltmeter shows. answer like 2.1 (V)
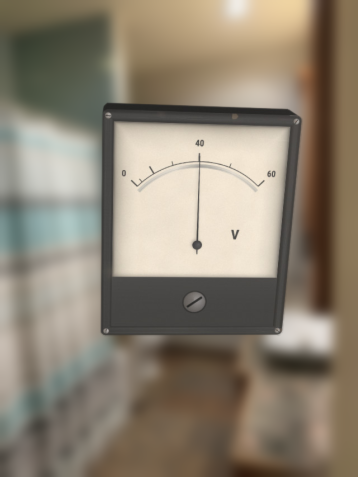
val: 40 (V)
